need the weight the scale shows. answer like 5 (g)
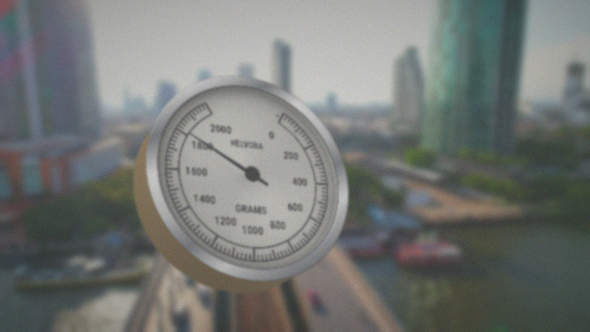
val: 1800 (g)
